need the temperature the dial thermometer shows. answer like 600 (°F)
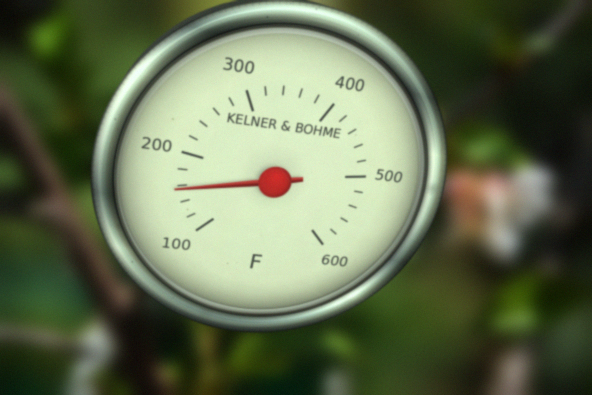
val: 160 (°F)
